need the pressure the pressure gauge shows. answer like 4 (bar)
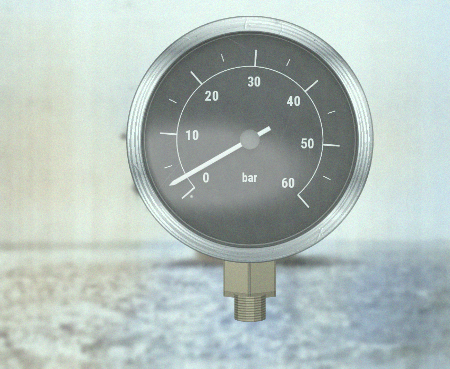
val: 2.5 (bar)
